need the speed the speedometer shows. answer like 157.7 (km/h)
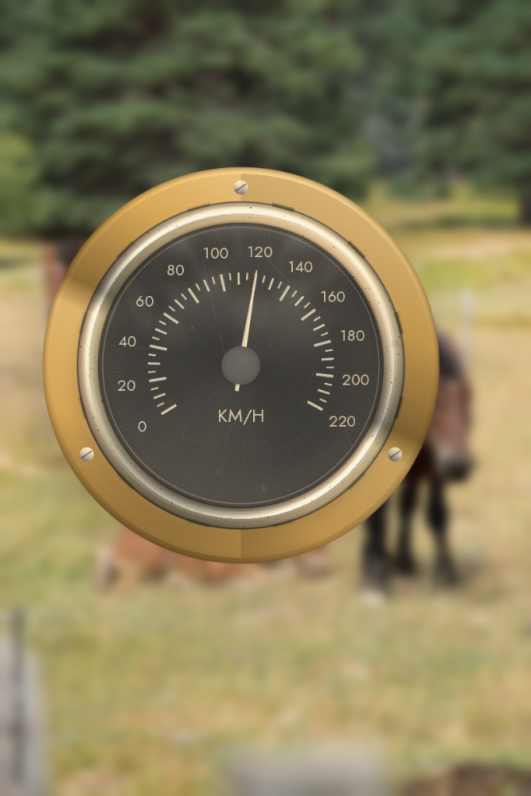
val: 120 (km/h)
